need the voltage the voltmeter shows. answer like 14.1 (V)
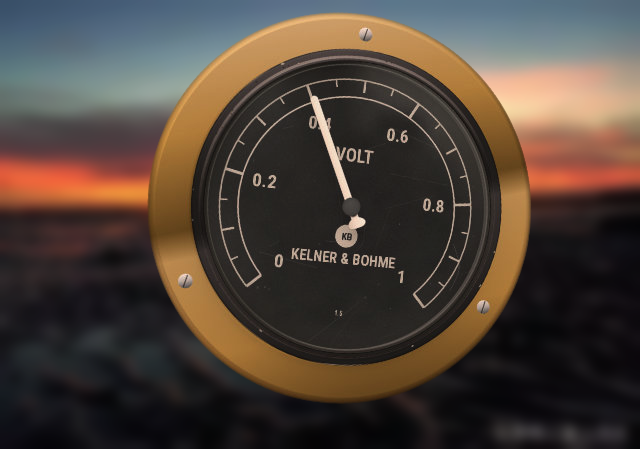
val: 0.4 (V)
